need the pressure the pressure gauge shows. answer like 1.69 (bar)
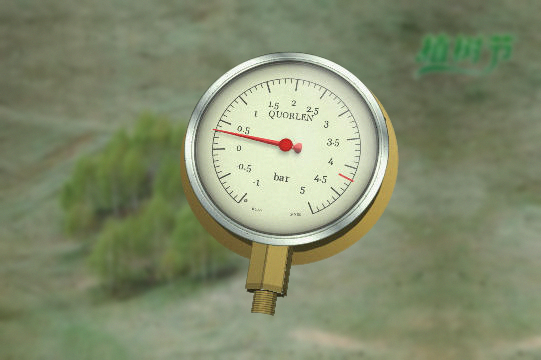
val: 0.3 (bar)
